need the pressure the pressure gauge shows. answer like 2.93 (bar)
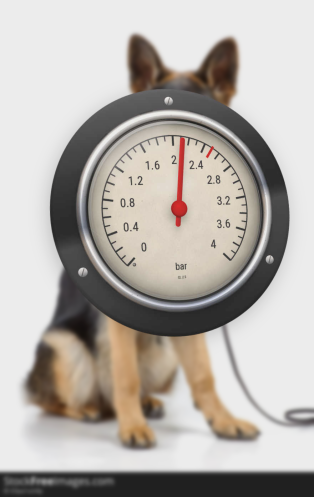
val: 2.1 (bar)
